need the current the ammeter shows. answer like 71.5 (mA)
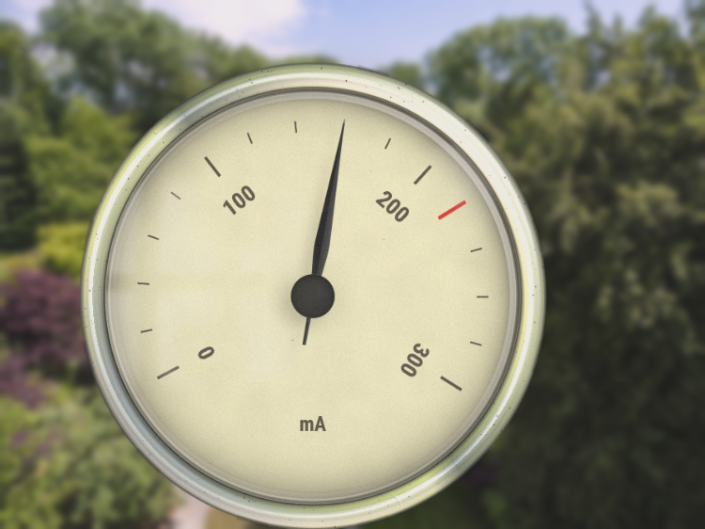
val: 160 (mA)
